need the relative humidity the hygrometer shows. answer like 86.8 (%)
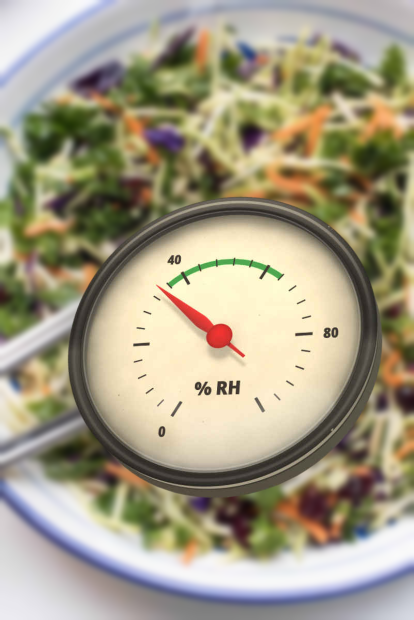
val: 34 (%)
